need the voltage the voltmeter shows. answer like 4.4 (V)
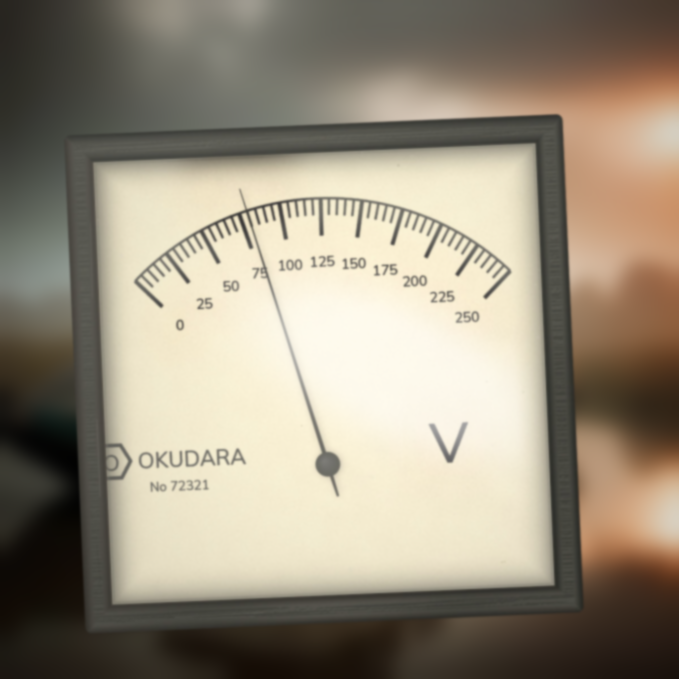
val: 80 (V)
